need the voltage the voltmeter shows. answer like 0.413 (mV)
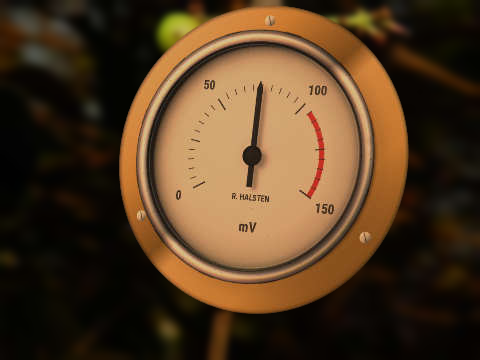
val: 75 (mV)
